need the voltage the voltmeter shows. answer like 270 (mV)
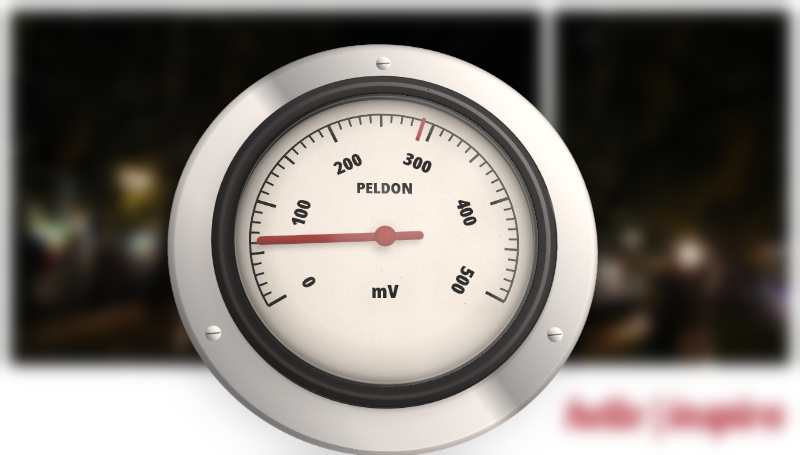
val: 60 (mV)
